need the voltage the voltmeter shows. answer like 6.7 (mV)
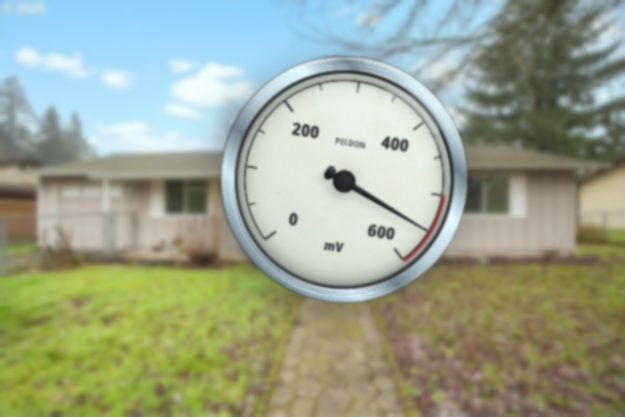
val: 550 (mV)
